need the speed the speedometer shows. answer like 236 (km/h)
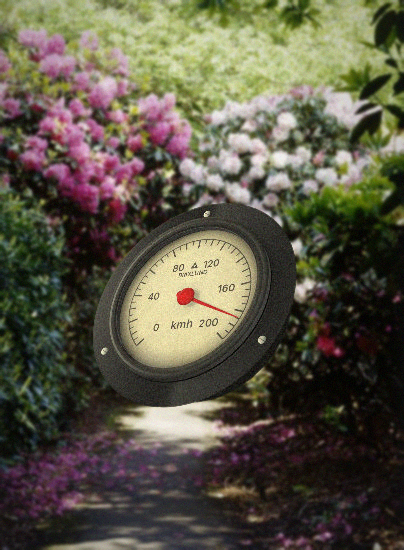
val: 185 (km/h)
